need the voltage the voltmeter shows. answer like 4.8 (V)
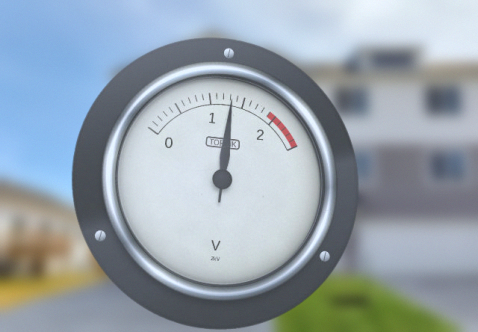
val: 1.3 (V)
